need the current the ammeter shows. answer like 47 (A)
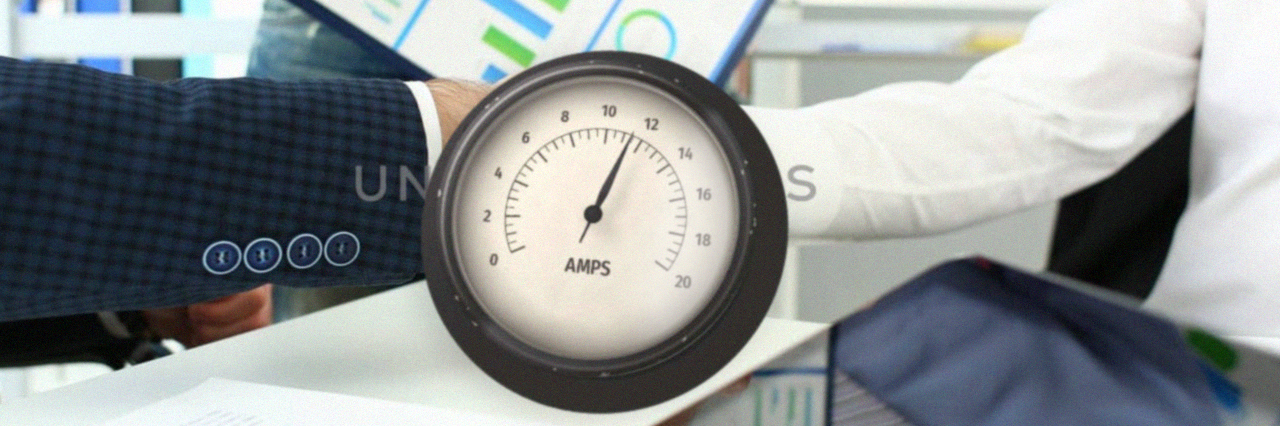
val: 11.5 (A)
